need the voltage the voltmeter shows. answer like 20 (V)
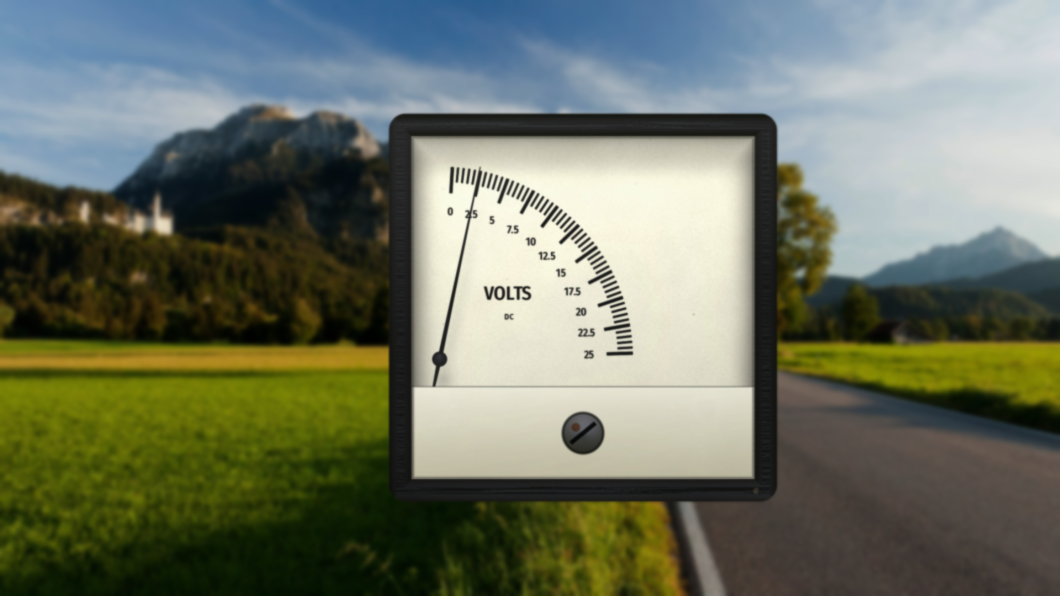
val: 2.5 (V)
